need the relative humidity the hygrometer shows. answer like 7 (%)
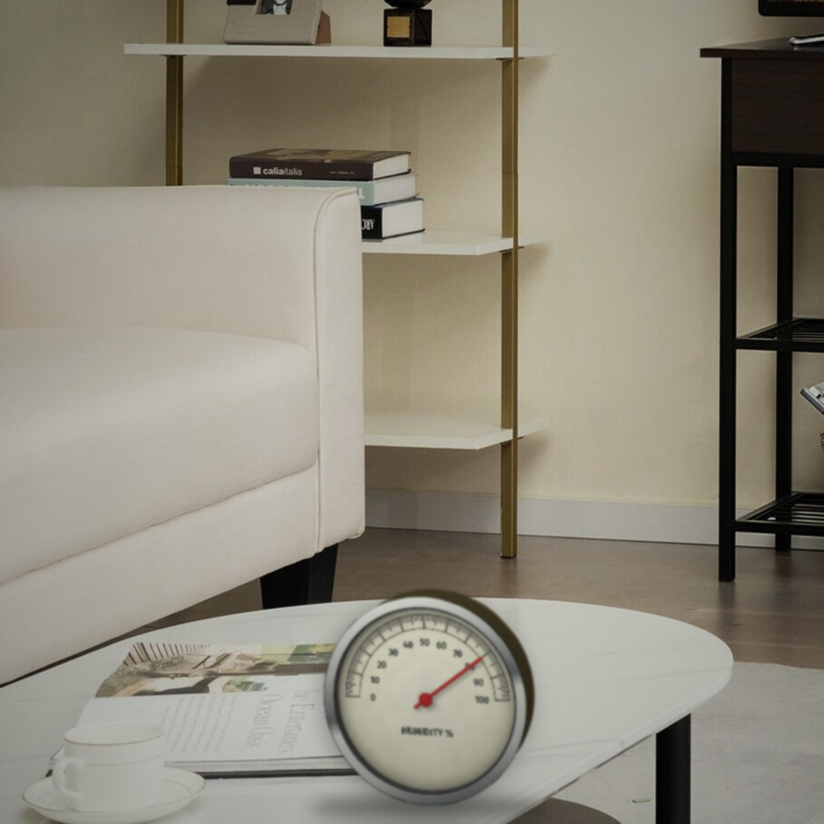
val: 80 (%)
